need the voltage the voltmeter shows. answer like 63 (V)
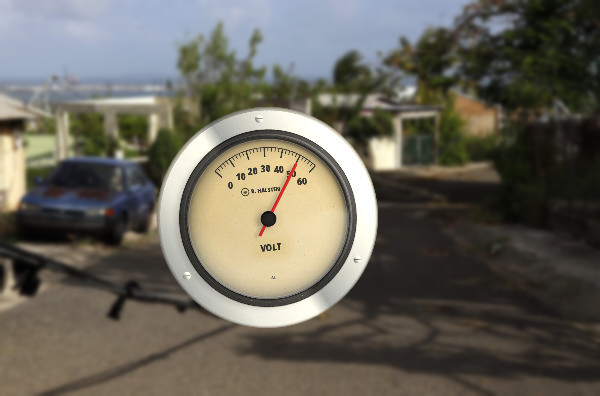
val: 50 (V)
